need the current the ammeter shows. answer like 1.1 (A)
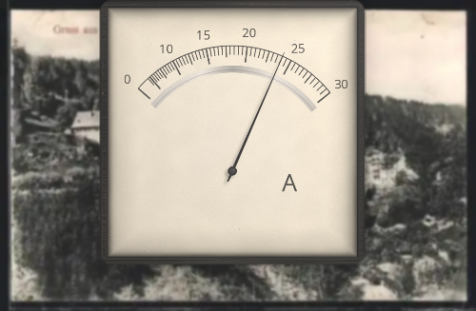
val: 24 (A)
